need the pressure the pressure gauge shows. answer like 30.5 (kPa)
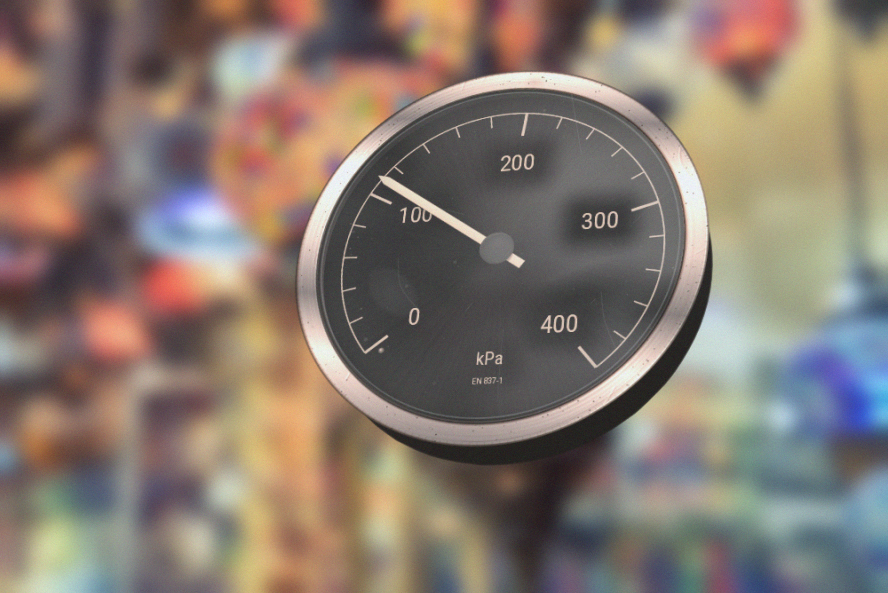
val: 110 (kPa)
